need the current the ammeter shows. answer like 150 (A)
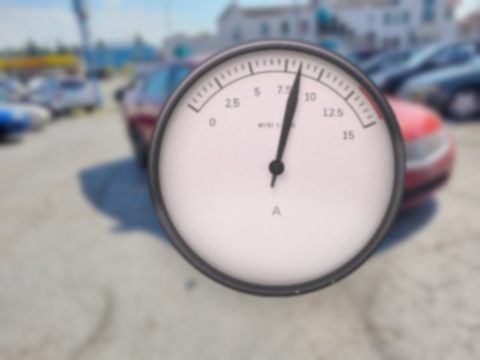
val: 8.5 (A)
